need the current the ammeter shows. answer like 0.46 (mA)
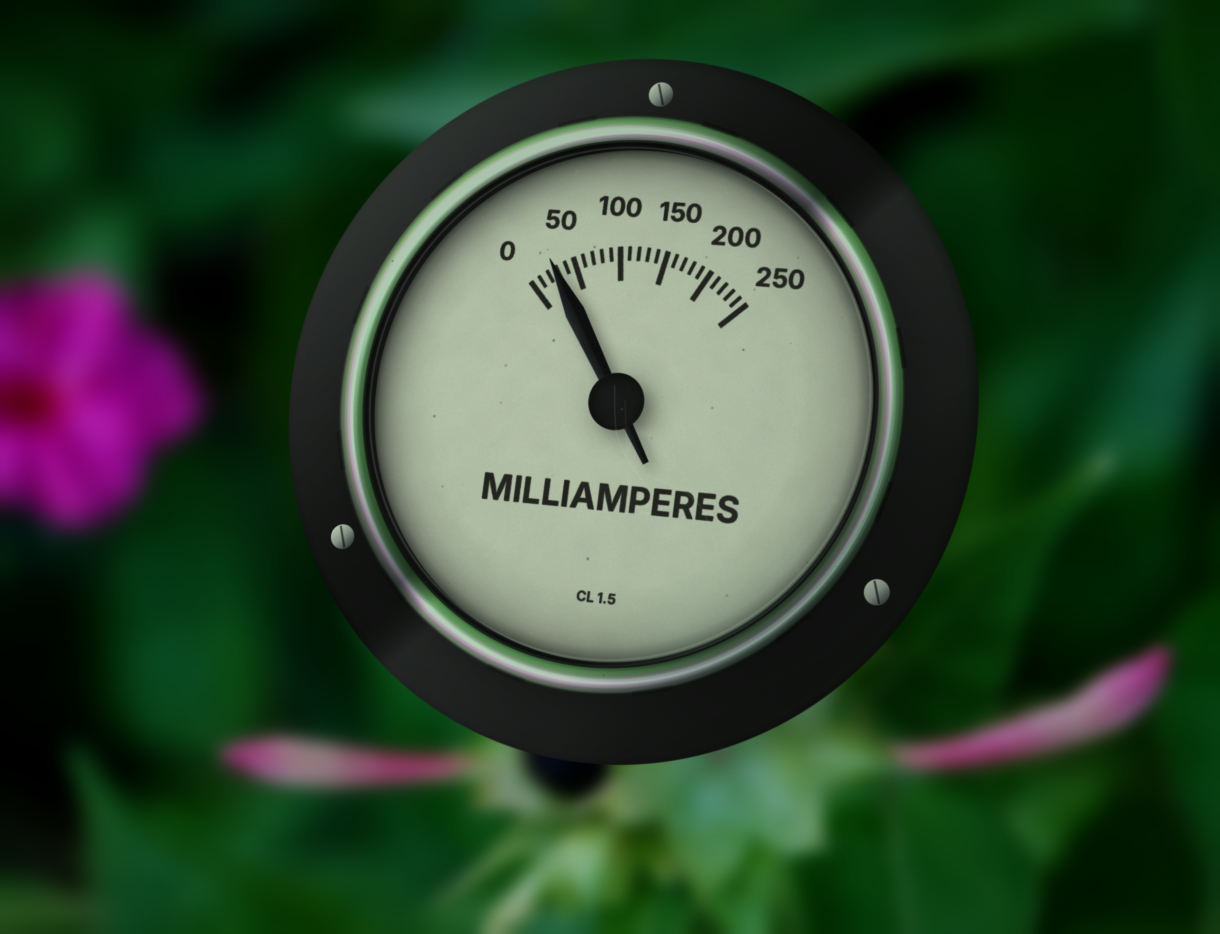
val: 30 (mA)
